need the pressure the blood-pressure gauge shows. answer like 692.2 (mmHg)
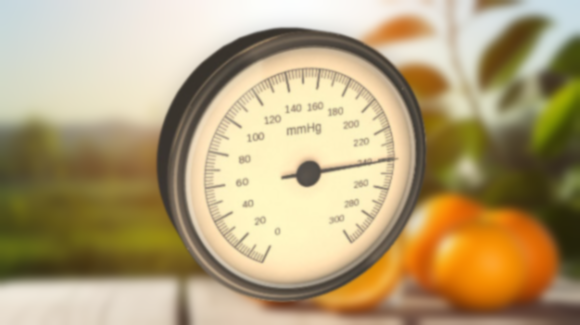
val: 240 (mmHg)
